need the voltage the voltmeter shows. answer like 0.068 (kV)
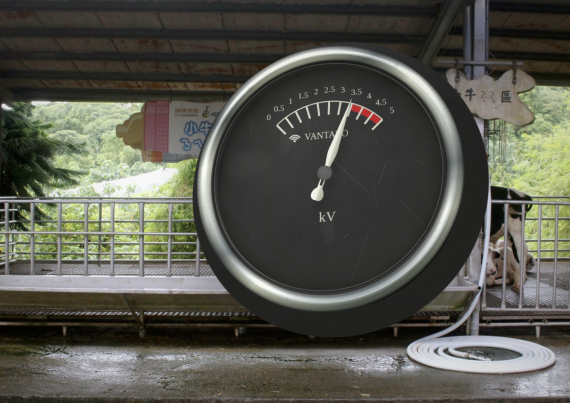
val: 3.5 (kV)
